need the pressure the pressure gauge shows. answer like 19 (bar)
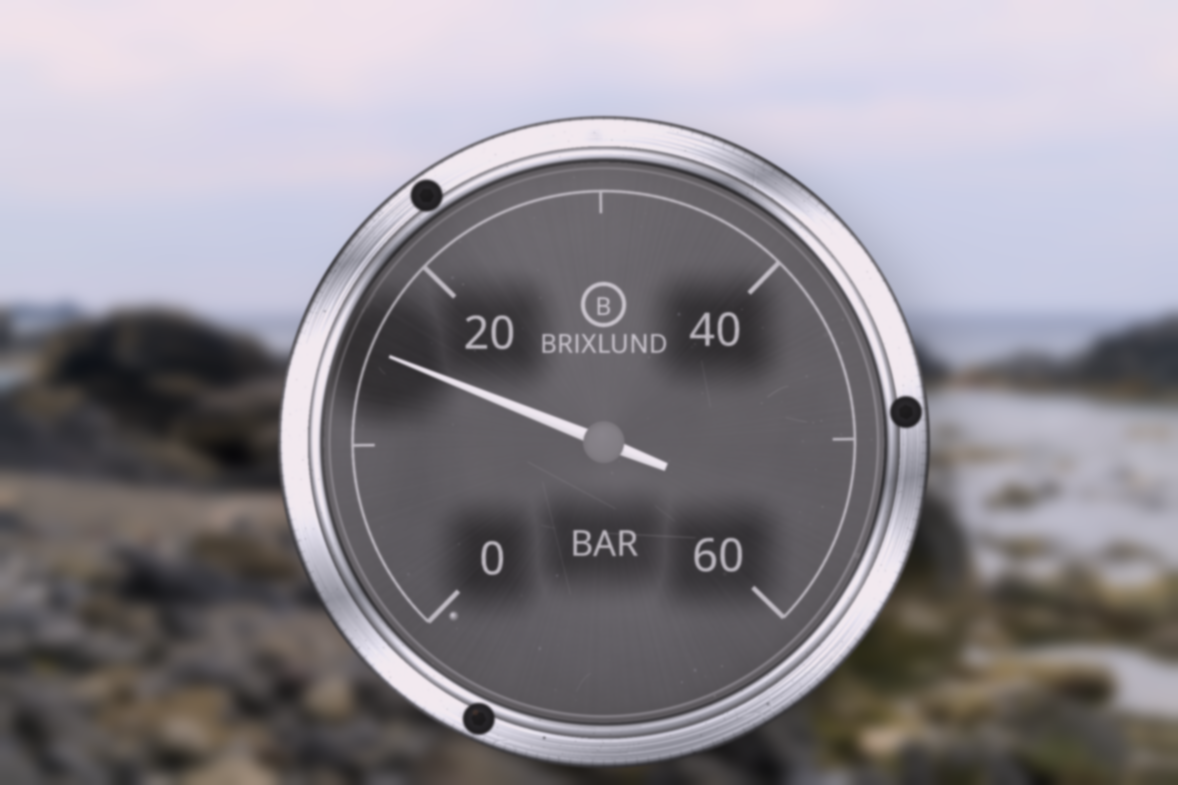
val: 15 (bar)
